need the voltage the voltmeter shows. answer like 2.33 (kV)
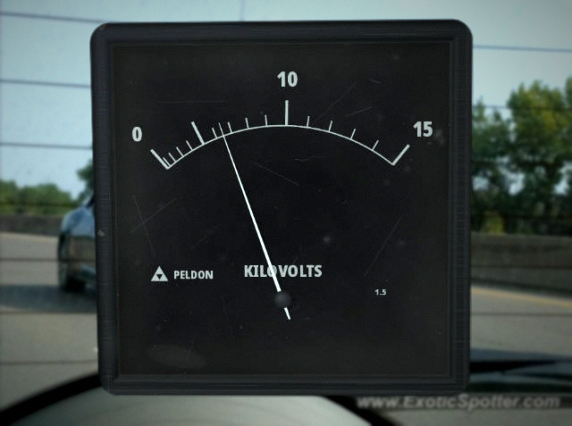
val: 6.5 (kV)
